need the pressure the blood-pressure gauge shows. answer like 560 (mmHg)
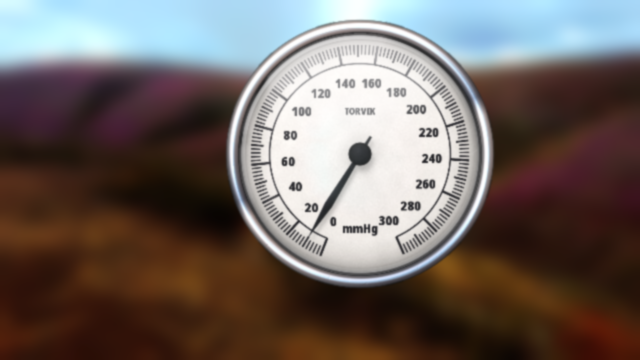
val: 10 (mmHg)
